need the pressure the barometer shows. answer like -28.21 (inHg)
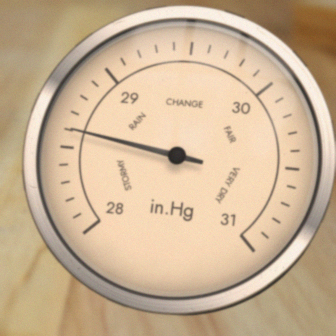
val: 28.6 (inHg)
